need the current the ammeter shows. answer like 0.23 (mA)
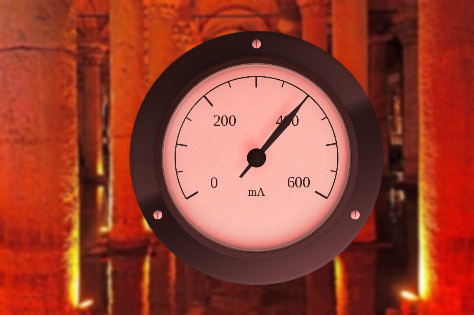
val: 400 (mA)
